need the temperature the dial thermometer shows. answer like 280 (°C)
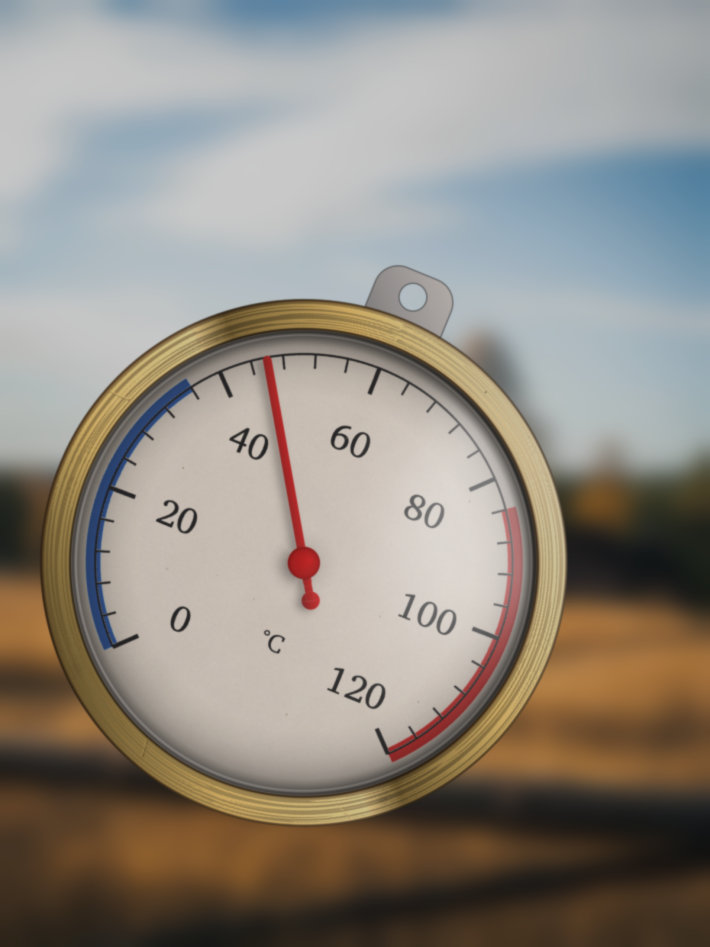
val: 46 (°C)
